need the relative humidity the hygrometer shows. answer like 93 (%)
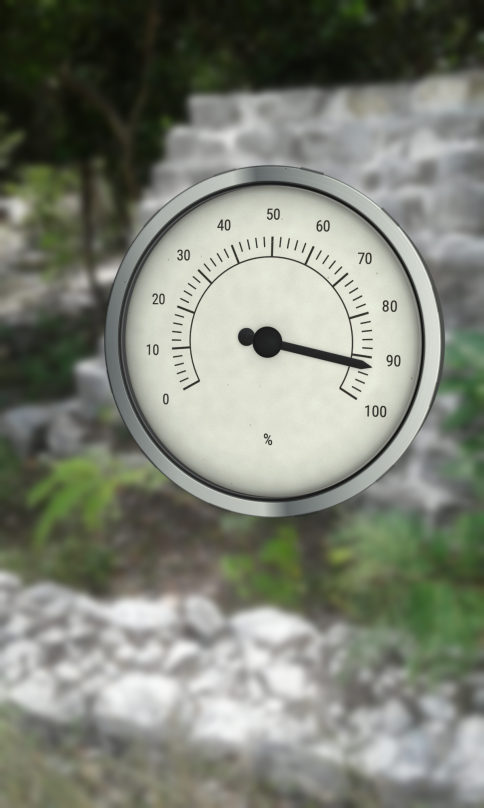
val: 92 (%)
